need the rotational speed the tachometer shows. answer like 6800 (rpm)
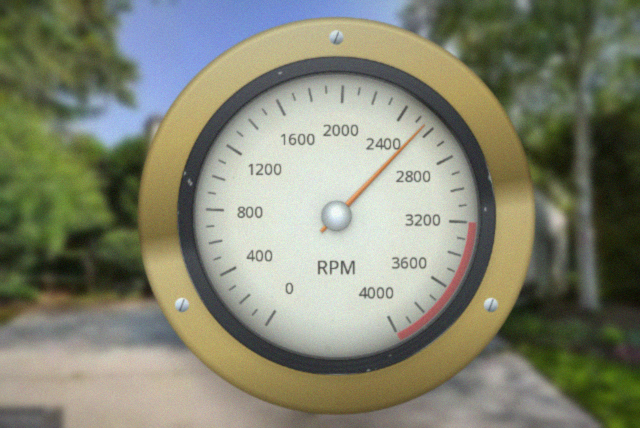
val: 2550 (rpm)
